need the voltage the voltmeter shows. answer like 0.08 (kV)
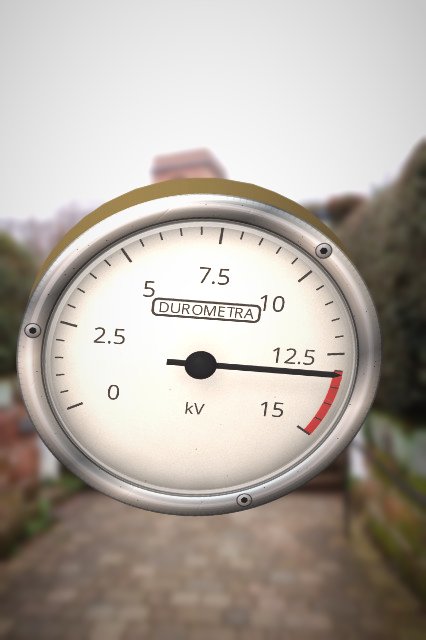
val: 13 (kV)
